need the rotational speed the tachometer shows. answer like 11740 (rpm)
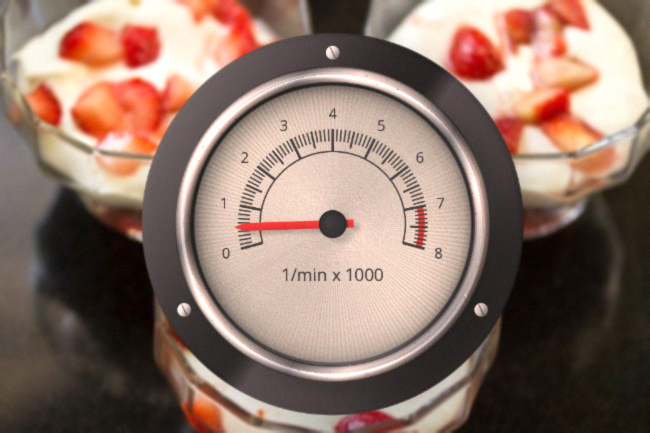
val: 500 (rpm)
